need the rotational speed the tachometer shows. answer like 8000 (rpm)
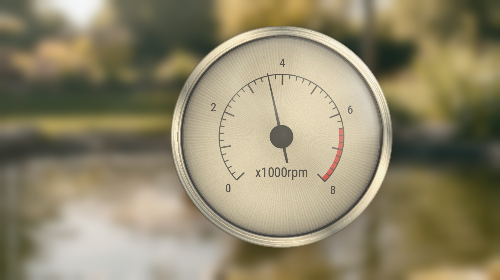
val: 3600 (rpm)
